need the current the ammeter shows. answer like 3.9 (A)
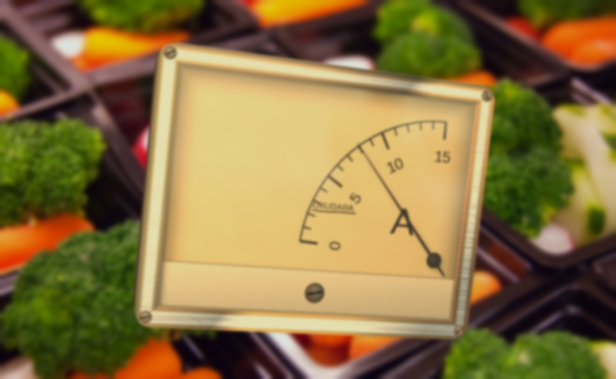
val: 8 (A)
